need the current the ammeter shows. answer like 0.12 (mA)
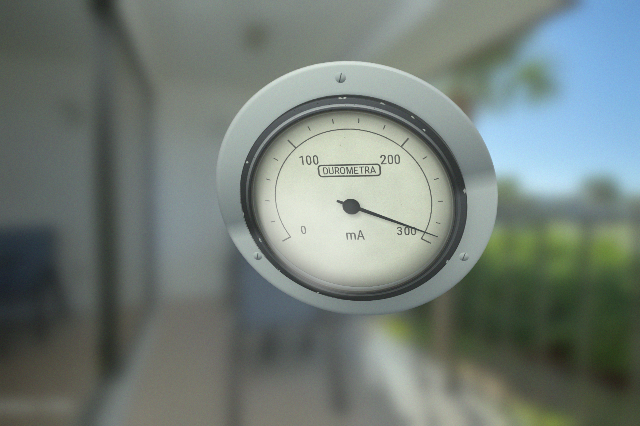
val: 290 (mA)
